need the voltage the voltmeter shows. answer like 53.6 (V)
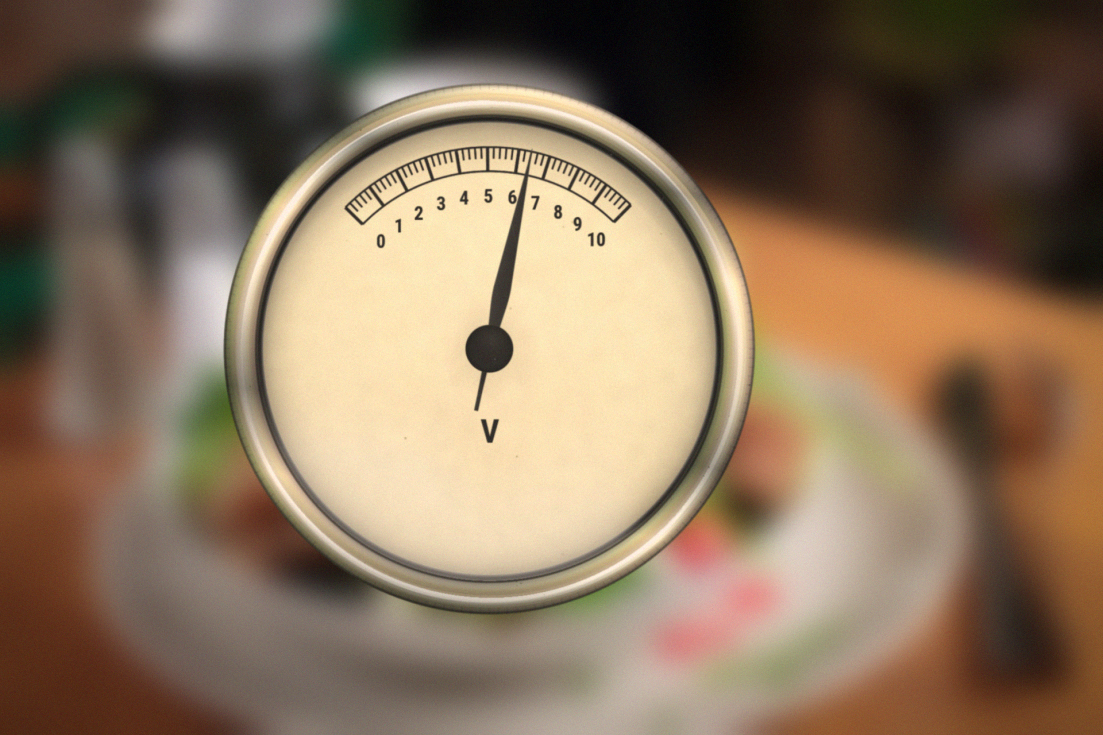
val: 6.4 (V)
